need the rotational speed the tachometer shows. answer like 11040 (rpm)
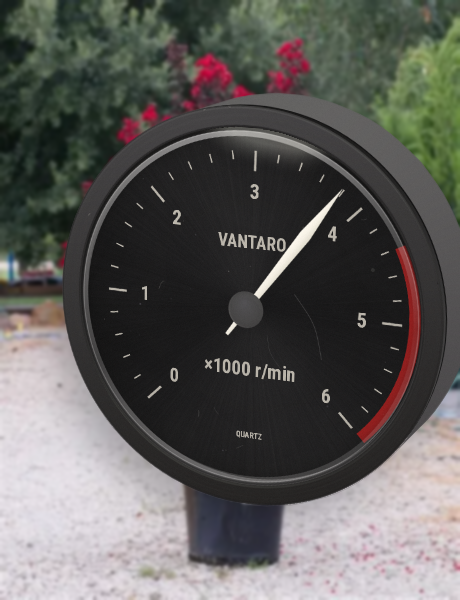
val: 3800 (rpm)
